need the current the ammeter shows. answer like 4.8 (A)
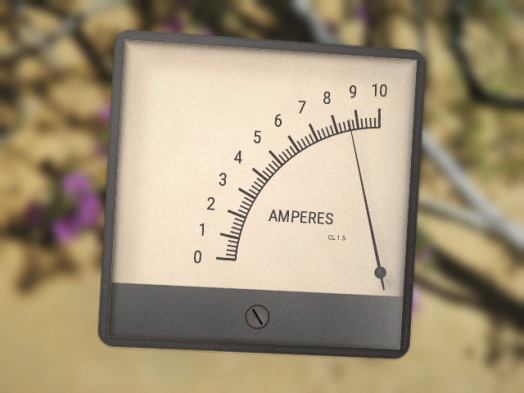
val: 8.6 (A)
